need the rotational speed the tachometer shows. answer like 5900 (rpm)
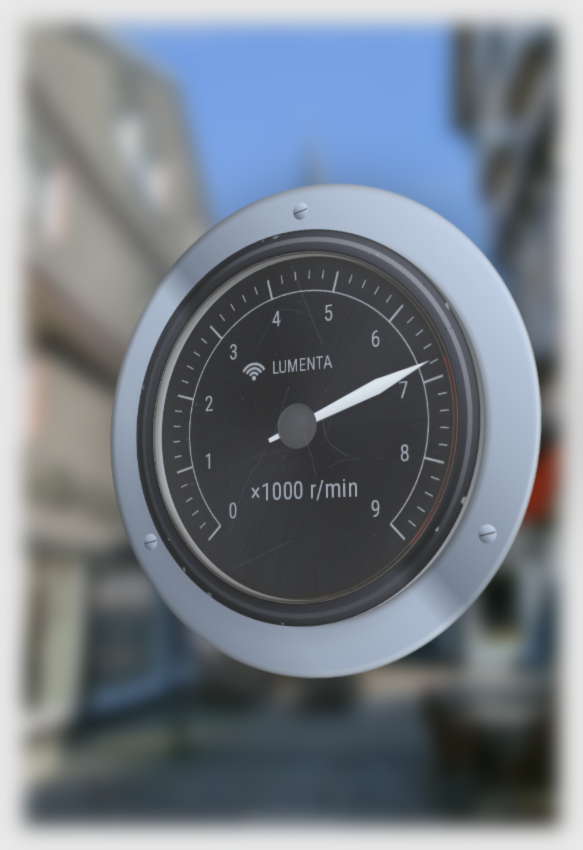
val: 6800 (rpm)
